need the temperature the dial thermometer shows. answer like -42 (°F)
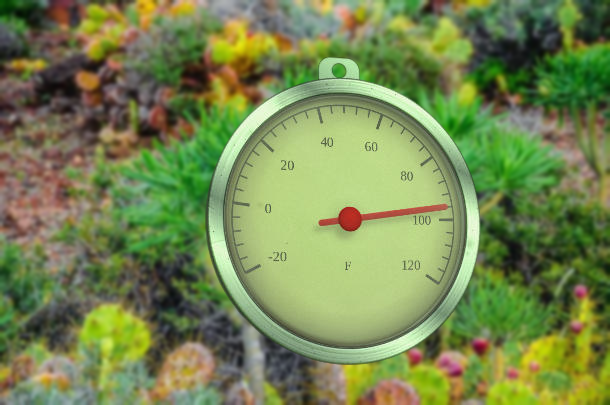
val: 96 (°F)
